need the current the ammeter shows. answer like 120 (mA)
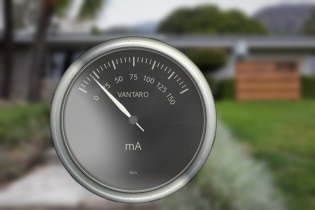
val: 20 (mA)
